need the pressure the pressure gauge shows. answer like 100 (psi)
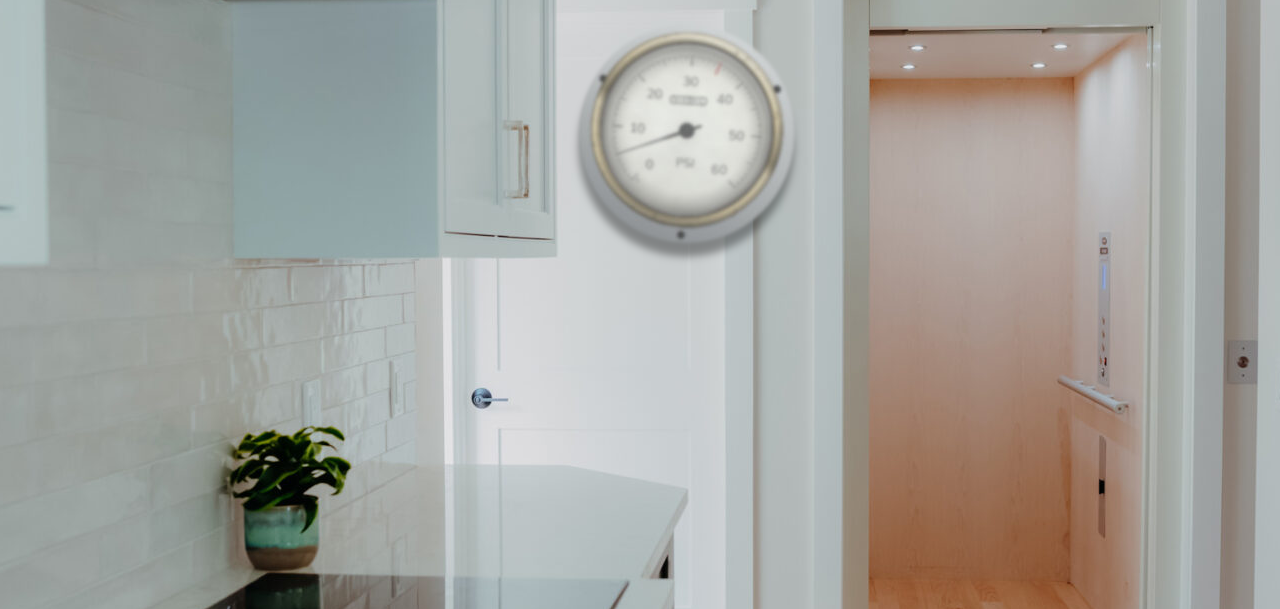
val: 5 (psi)
